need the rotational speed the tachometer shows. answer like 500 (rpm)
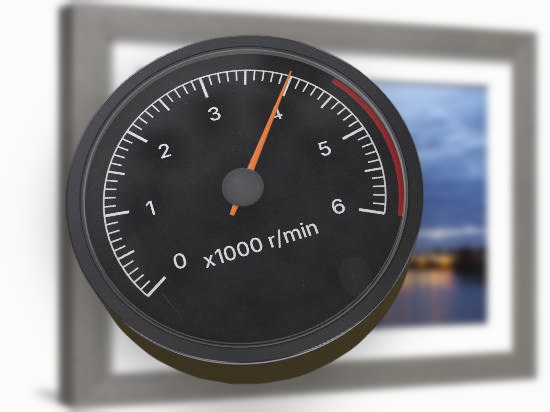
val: 4000 (rpm)
